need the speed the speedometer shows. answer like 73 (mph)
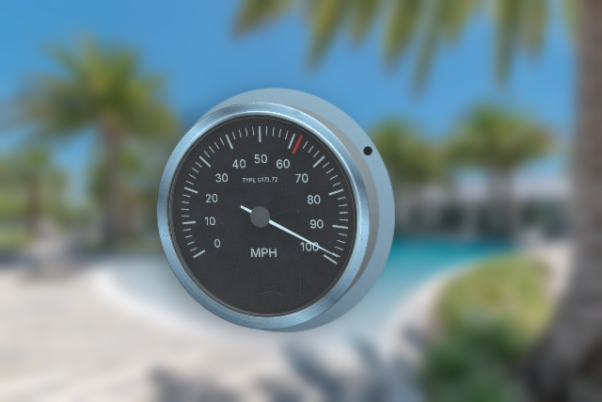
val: 98 (mph)
